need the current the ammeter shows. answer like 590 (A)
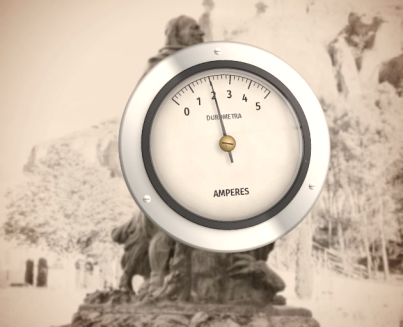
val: 2 (A)
